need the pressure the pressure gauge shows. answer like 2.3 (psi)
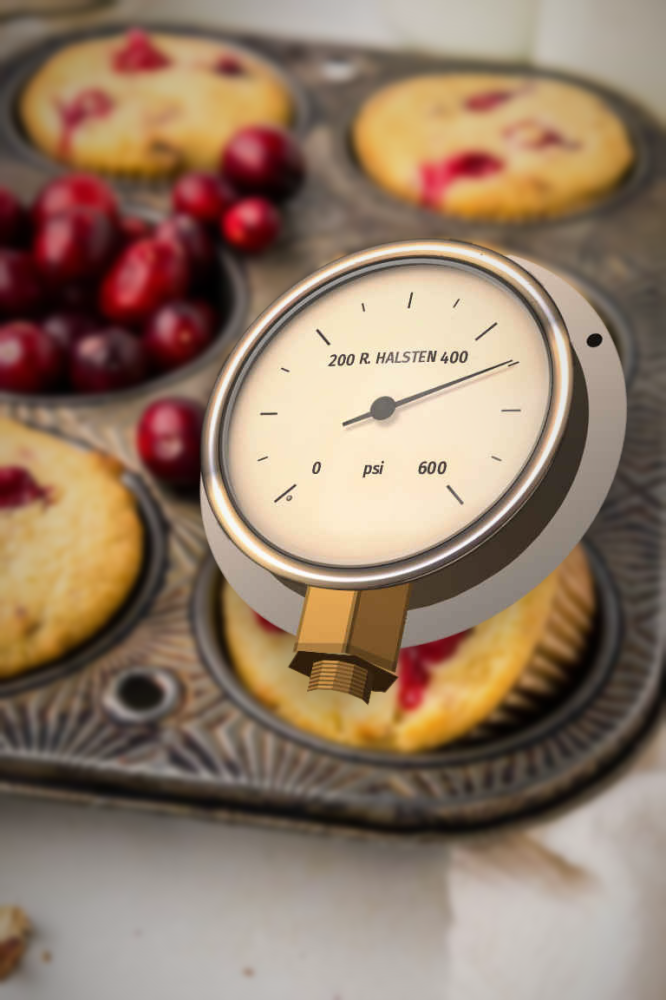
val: 450 (psi)
